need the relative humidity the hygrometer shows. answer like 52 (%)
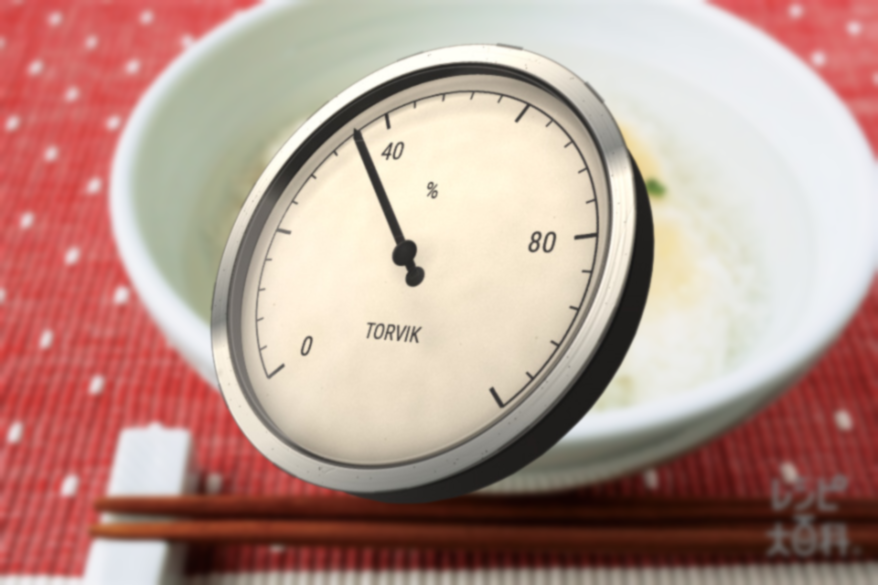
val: 36 (%)
